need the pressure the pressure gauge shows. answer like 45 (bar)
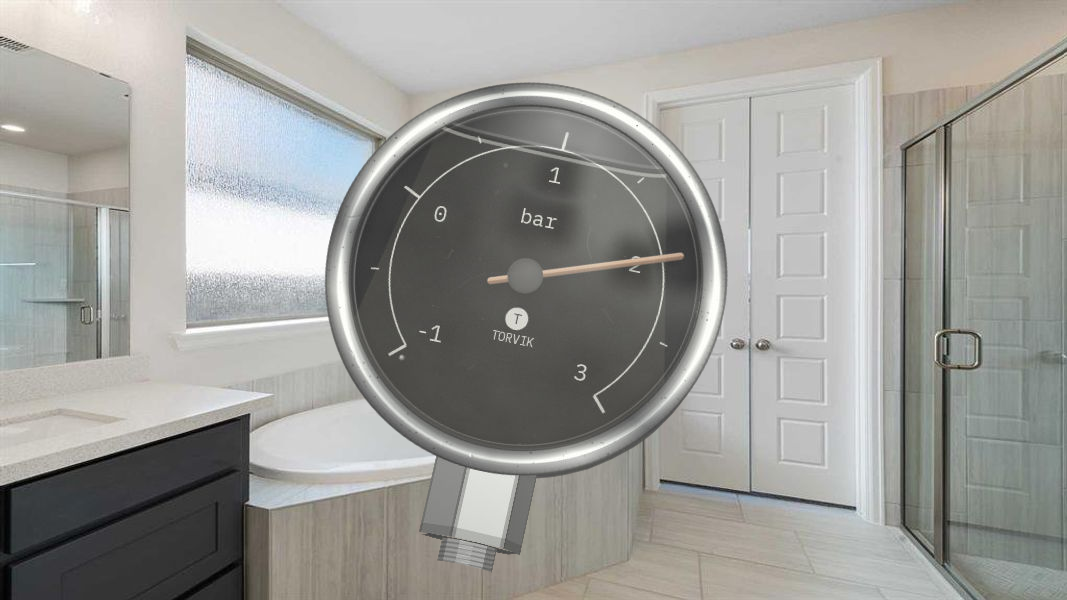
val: 2 (bar)
